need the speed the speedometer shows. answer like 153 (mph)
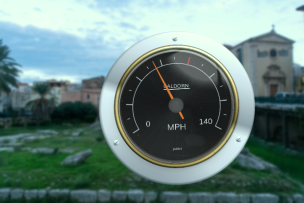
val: 55 (mph)
